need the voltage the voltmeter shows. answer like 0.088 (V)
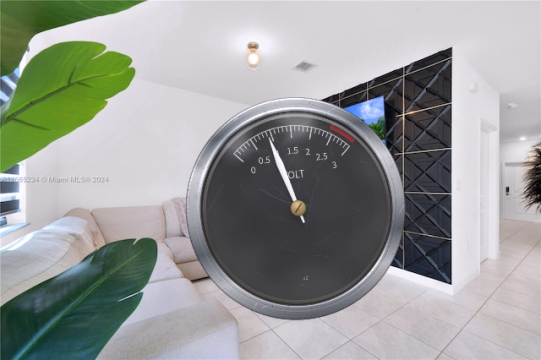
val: 0.9 (V)
